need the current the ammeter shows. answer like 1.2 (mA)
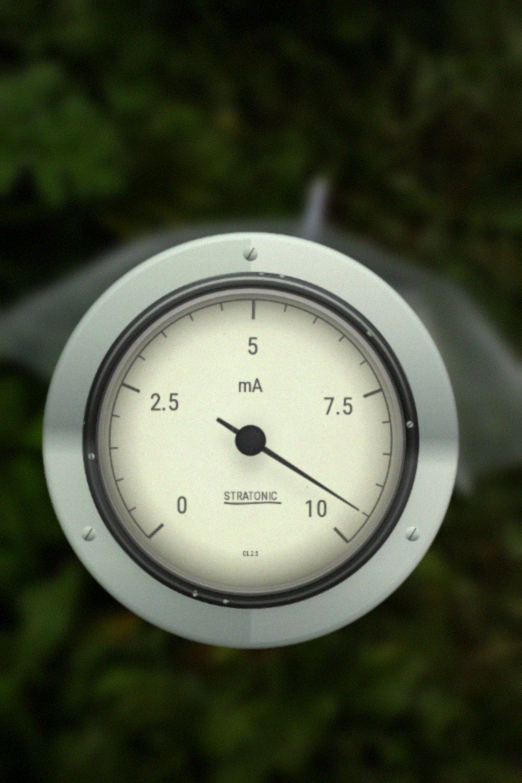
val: 9.5 (mA)
